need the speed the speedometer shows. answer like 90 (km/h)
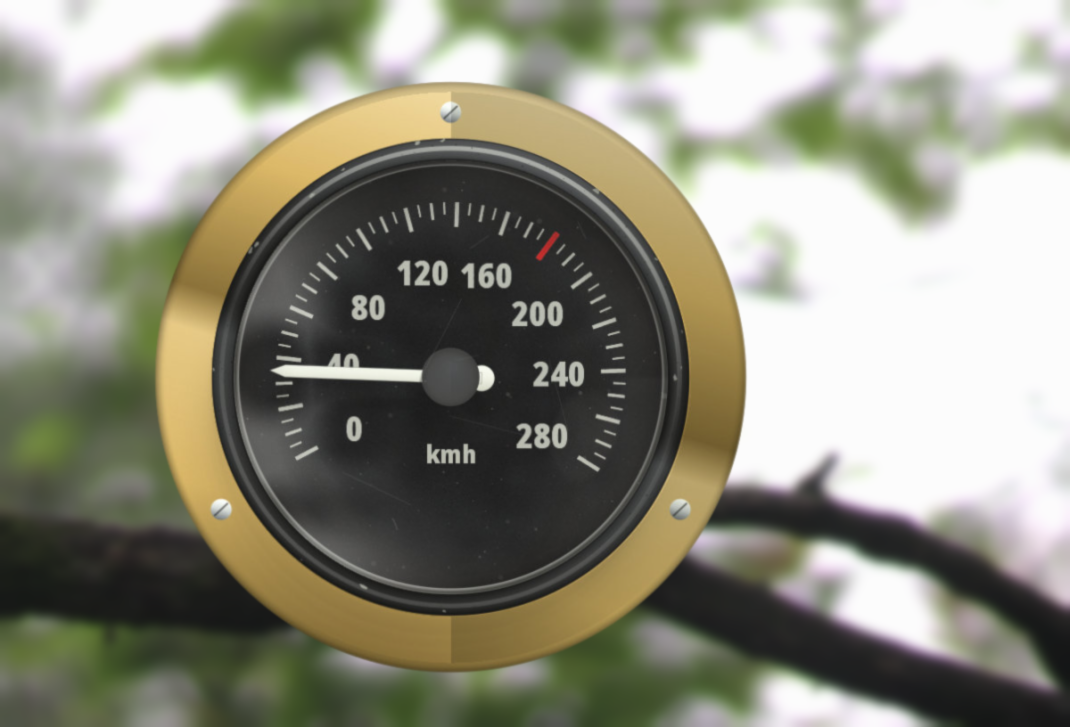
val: 35 (km/h)
